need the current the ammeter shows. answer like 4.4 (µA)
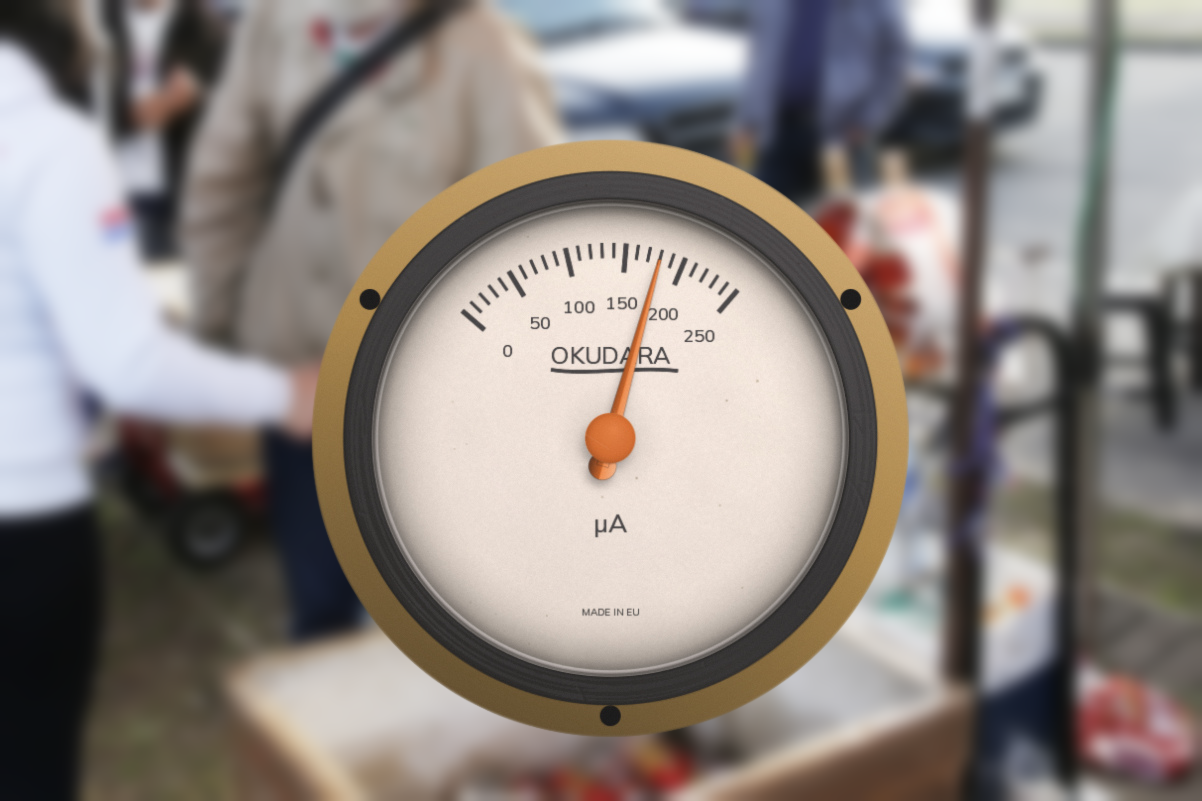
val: 180 (µA)
